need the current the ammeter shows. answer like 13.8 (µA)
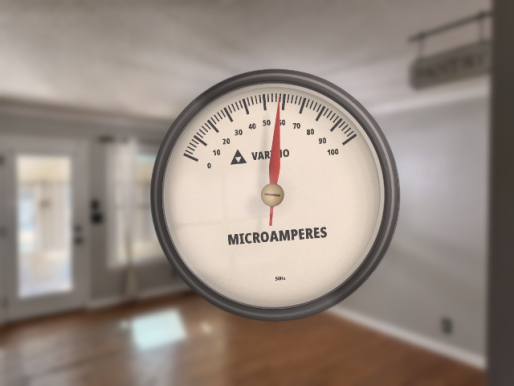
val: 58 (µA)
